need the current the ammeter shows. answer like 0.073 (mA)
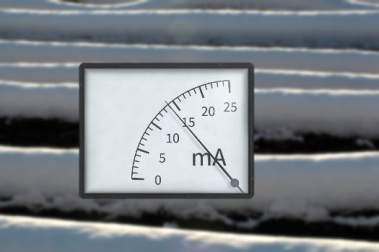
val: 14 (mA)
